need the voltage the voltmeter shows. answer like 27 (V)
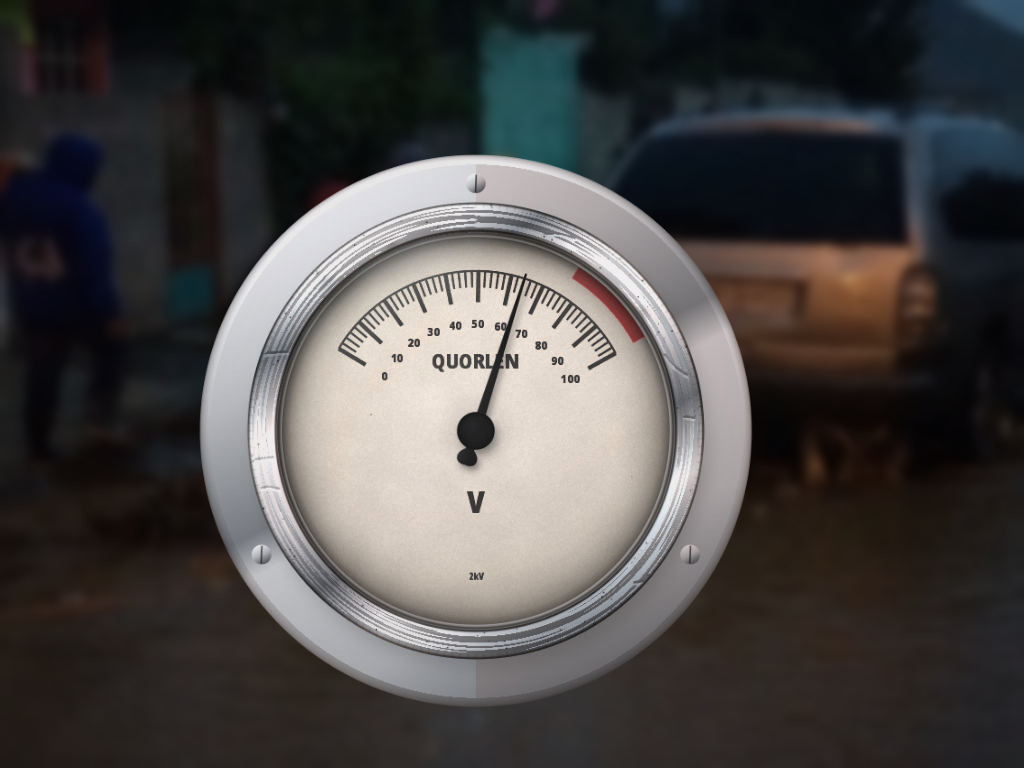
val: 64 (V)
